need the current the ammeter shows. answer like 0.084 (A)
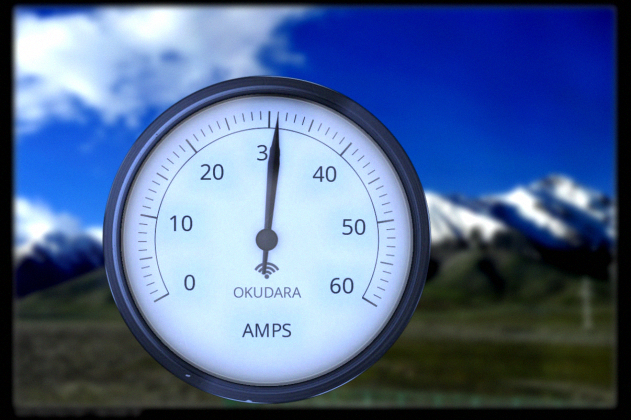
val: 31 (A)
